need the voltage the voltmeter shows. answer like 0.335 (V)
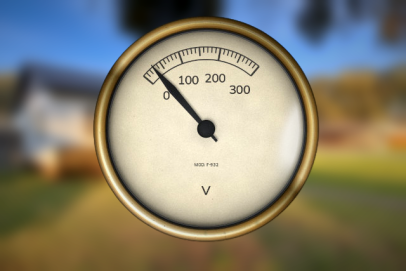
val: 30 (V)
